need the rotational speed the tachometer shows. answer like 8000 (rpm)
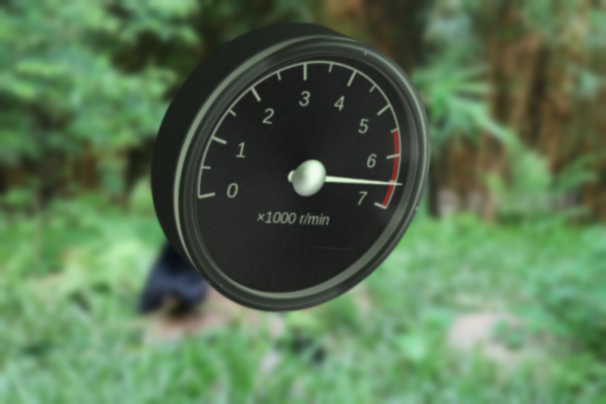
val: 6500 (rpm)
